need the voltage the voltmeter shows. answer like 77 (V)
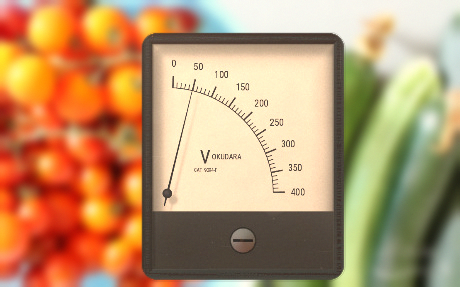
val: 50 (V)
